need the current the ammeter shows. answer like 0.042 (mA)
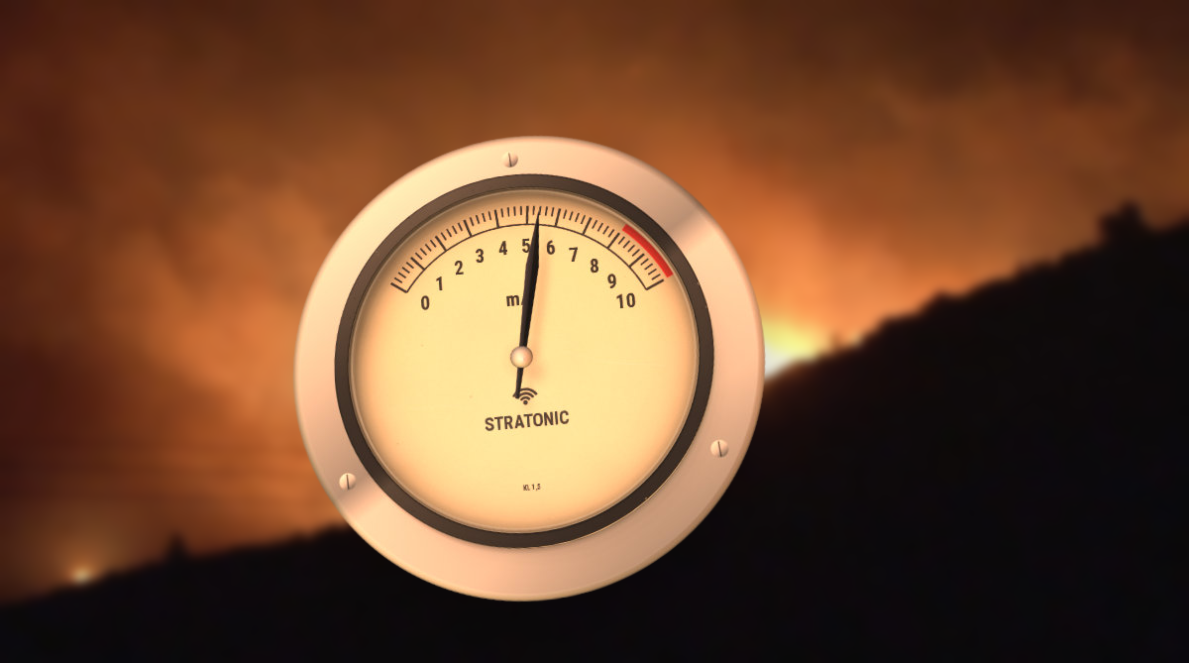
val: 5.4 (mA)
